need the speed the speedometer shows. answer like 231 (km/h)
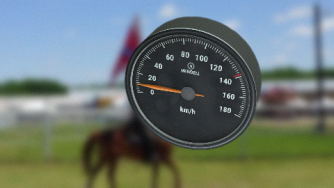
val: 10 (km/h)
